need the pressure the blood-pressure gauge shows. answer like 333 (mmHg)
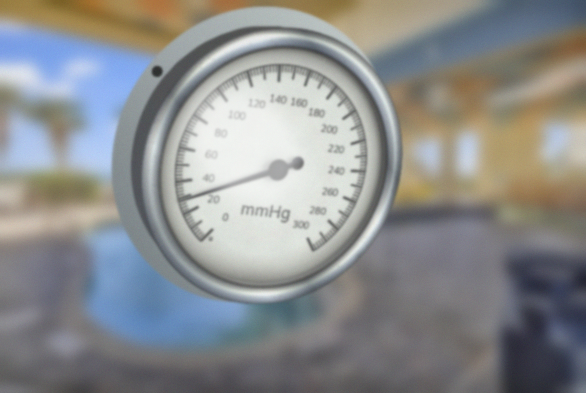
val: 30 (mmHg)
